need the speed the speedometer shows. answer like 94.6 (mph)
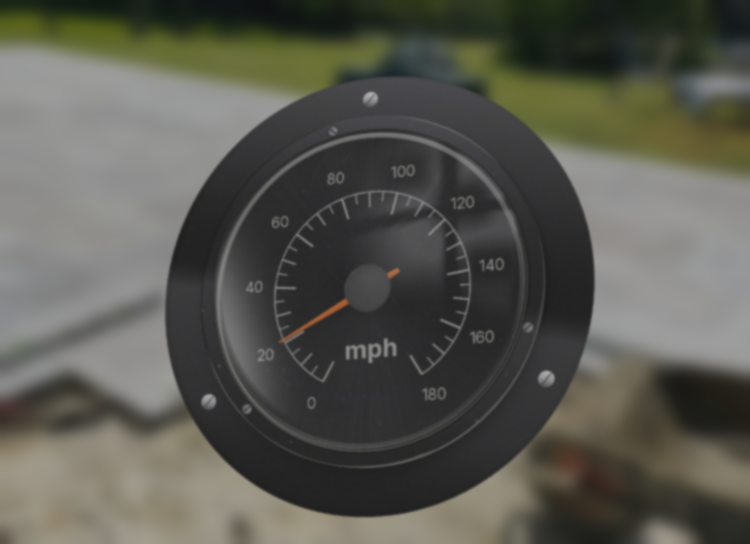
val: 20 (mph)
